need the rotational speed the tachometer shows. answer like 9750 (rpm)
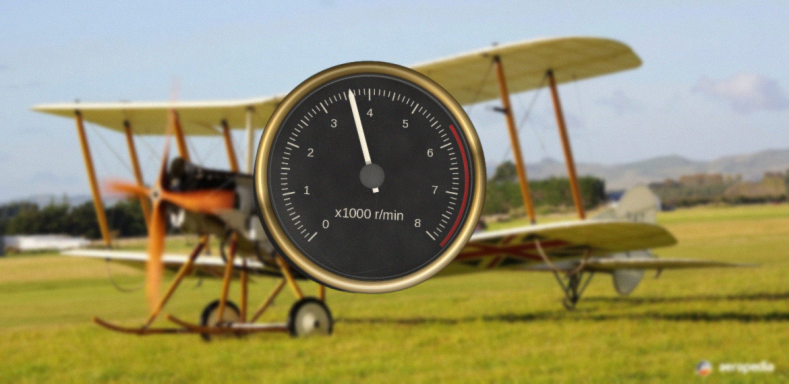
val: 3600 (rpm)
